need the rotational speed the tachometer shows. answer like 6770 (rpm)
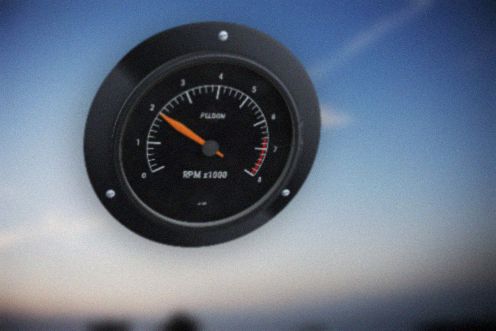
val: 2000 (rpm)
